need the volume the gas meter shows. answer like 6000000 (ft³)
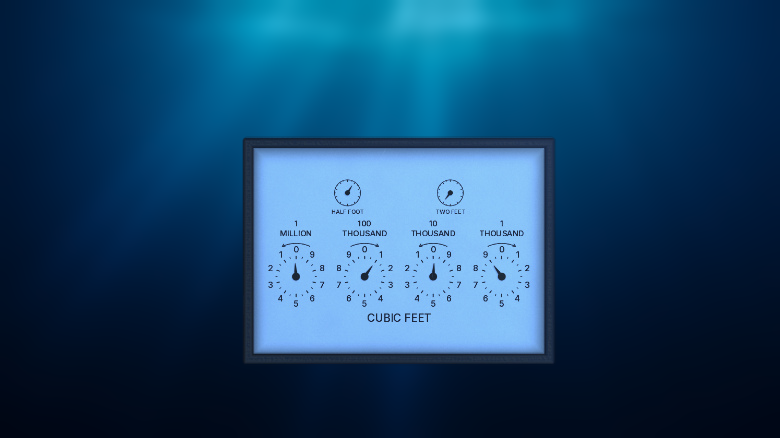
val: 9900 (ft³)
